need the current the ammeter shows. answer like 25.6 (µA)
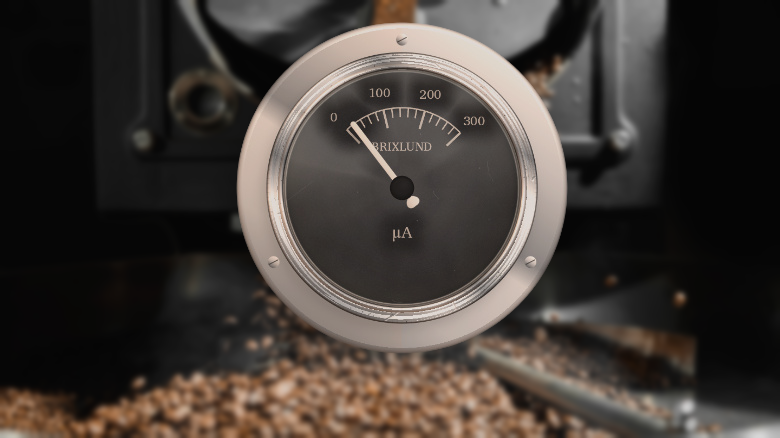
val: 20 (µA)
